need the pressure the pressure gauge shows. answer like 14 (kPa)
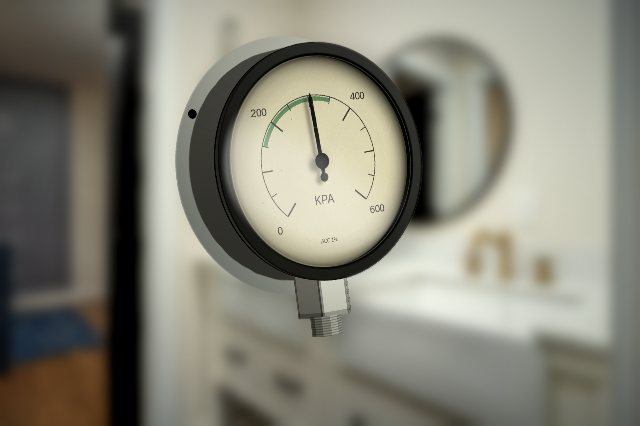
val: 300 (kPa)
